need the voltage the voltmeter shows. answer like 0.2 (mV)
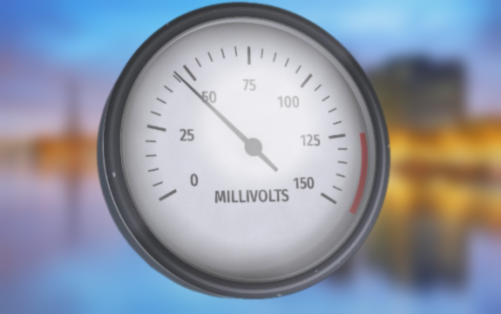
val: 45 (mV)
